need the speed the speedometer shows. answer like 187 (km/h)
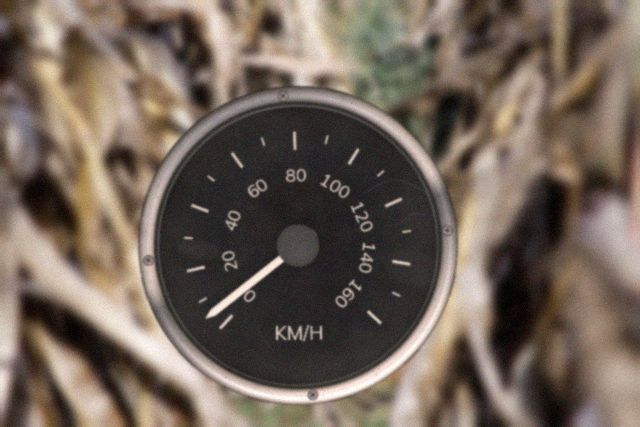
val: 5 (km/h)
